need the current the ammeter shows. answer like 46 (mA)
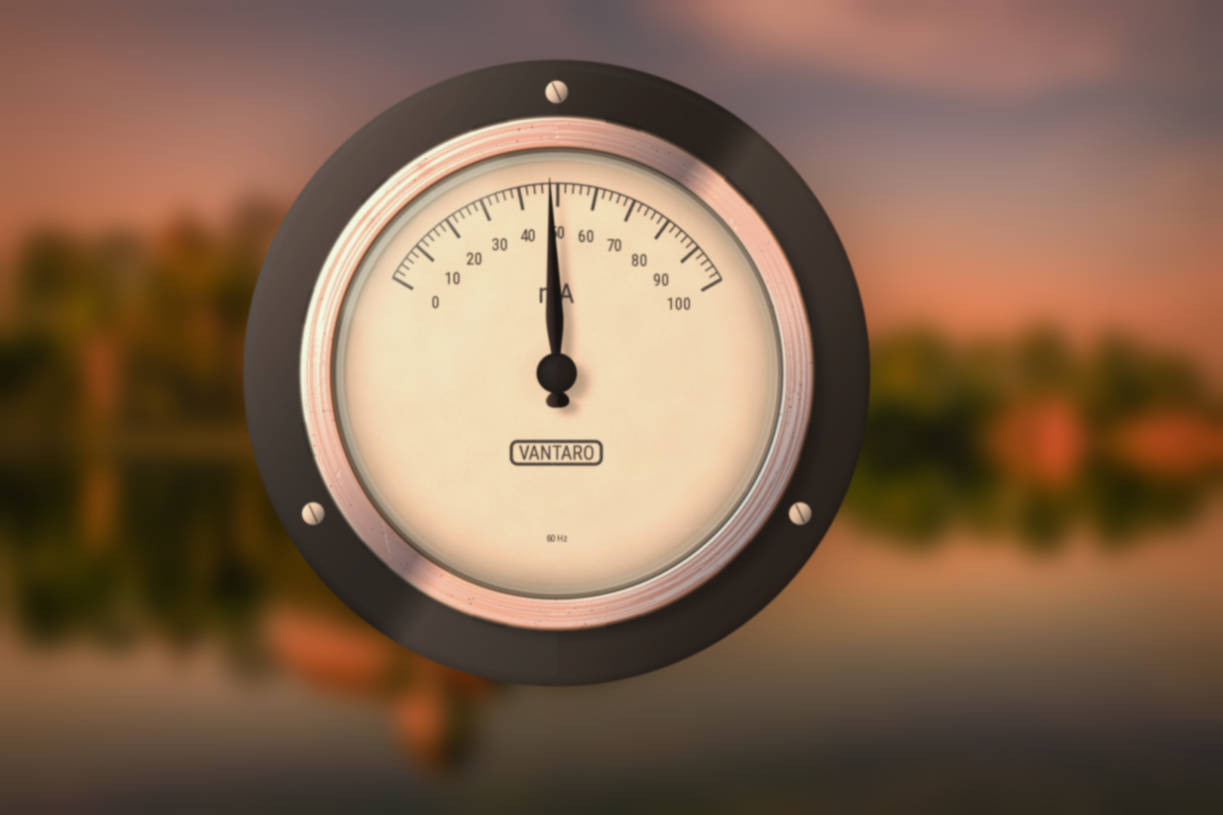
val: 48 (mA)
